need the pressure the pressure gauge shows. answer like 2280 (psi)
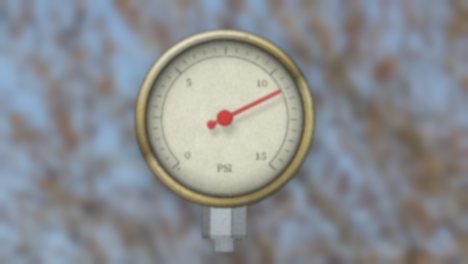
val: 11 (psi)
